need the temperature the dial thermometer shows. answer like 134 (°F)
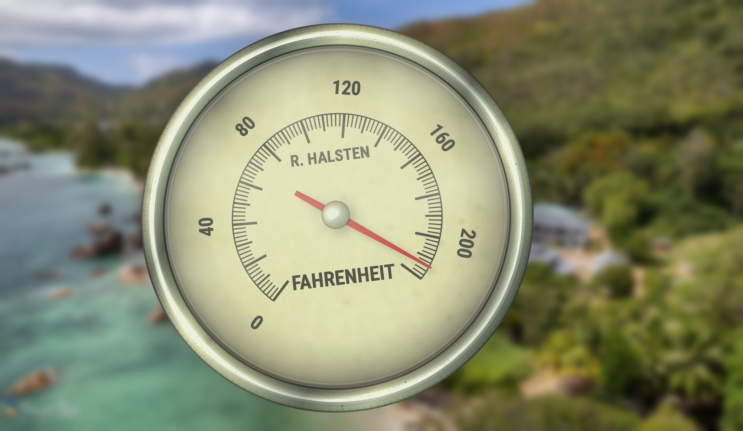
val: 214 (°F)
